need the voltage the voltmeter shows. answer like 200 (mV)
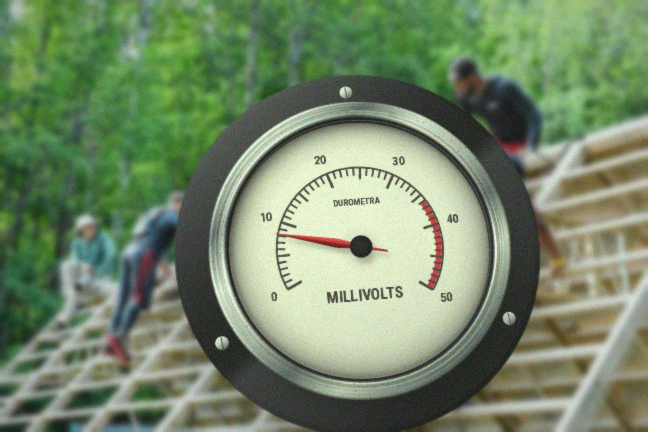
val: 8 (mV)
